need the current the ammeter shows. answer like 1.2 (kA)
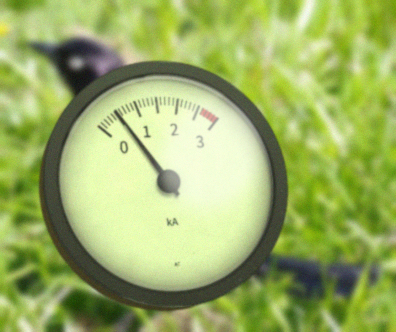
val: 0.5 (kA)
